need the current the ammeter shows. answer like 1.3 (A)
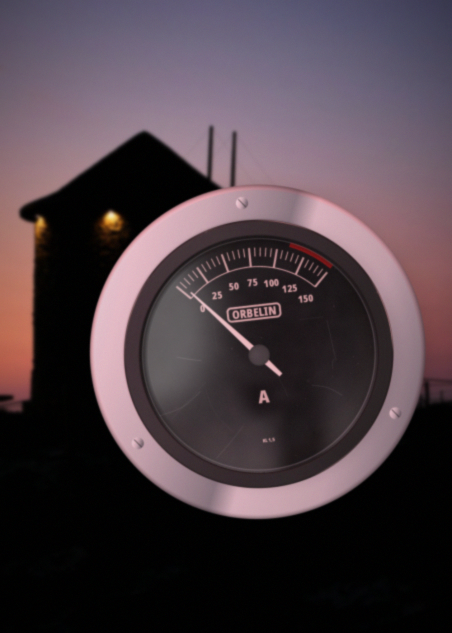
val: 5 (A)
